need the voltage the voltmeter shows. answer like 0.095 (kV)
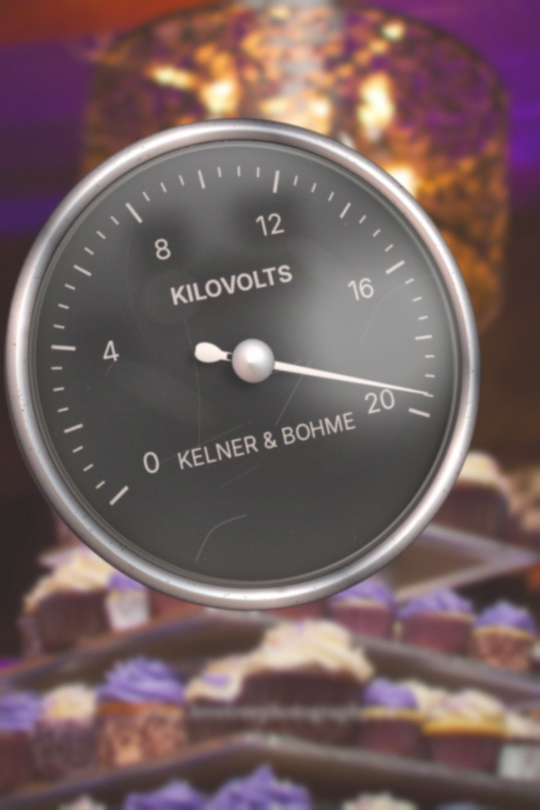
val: 19.5 (kV)
